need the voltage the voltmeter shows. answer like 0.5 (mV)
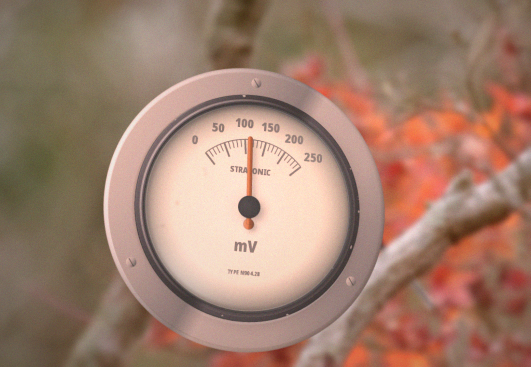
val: 110 (mV)
